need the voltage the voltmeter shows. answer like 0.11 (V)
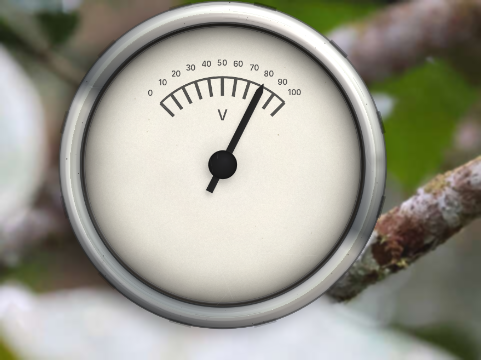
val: 80 (V)
